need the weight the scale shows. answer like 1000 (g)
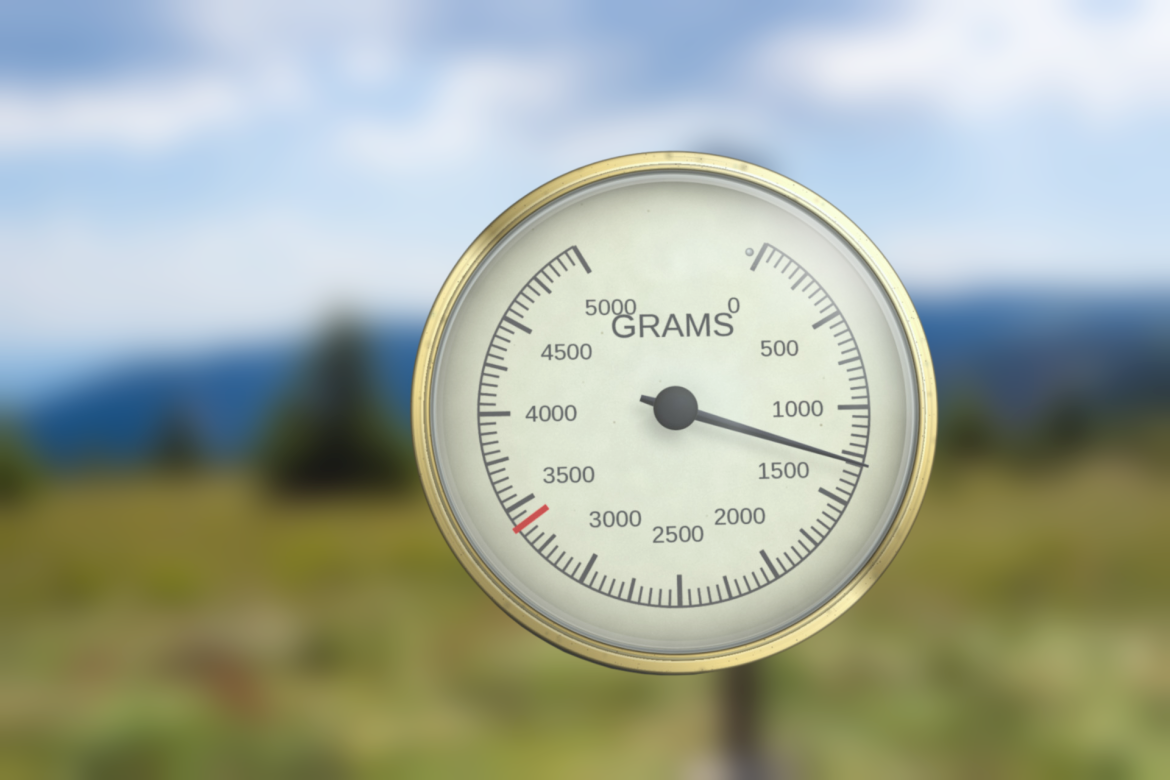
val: 1300 (g)
